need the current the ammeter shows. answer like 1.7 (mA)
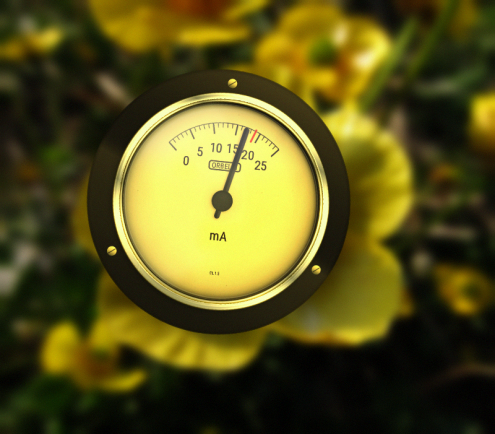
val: 17 (mA)
